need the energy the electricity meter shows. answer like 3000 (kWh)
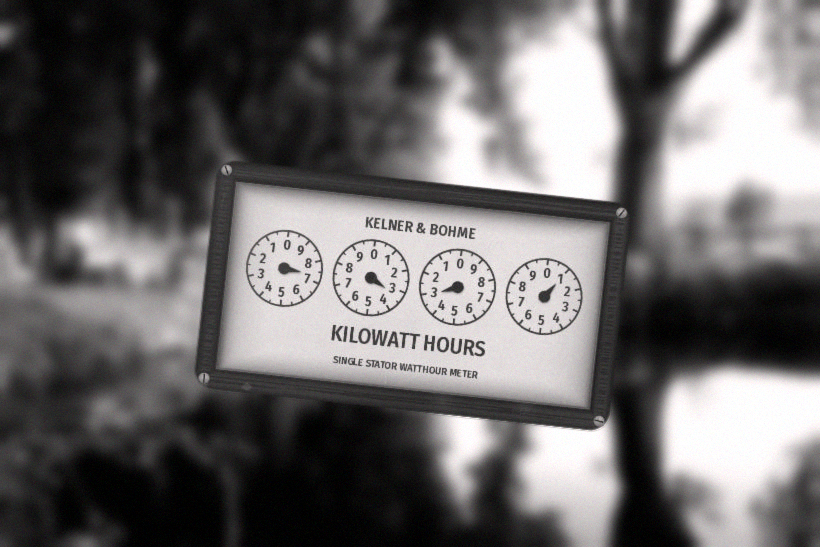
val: 7331 (kWh)
